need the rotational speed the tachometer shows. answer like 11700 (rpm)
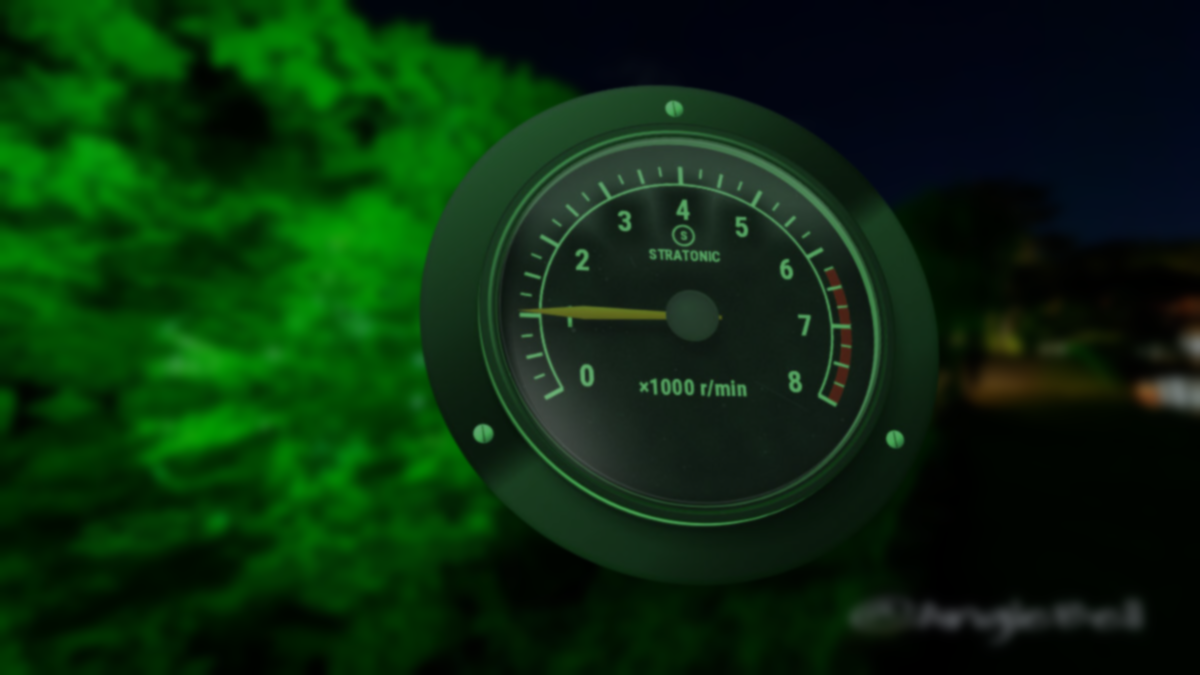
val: 1000 (rpm)
